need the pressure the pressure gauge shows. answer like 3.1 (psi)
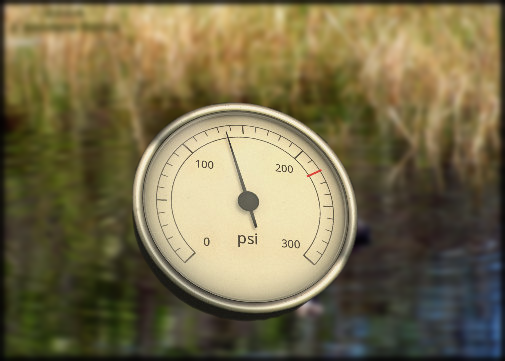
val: 135 (psi)
